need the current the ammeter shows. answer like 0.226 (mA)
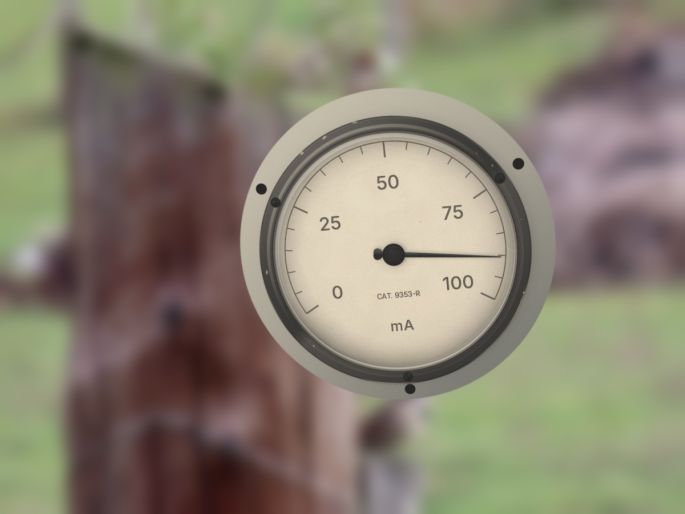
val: 90 (mA)
